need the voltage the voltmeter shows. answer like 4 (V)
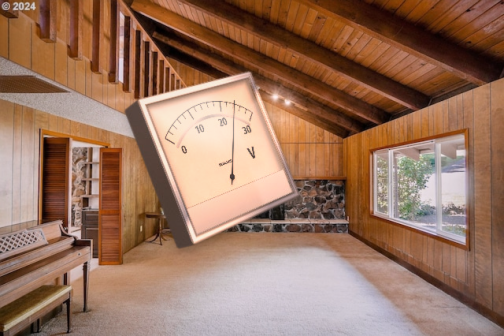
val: 24 (V)
